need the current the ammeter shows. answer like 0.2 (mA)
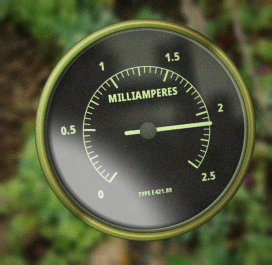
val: 2.1 (mA)
